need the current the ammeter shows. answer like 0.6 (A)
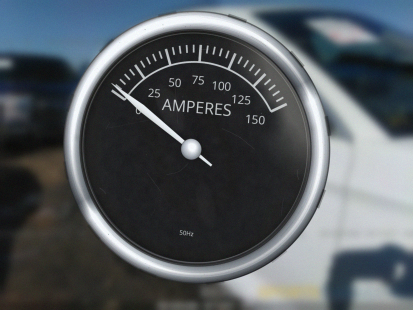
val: 5 (A)
